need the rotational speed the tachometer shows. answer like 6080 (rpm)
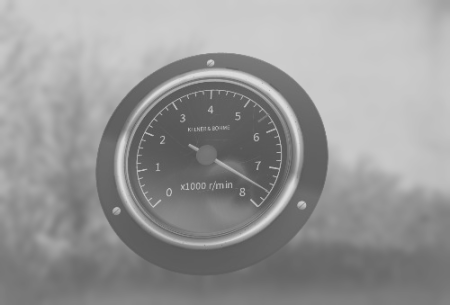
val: 7600 (rpm)
